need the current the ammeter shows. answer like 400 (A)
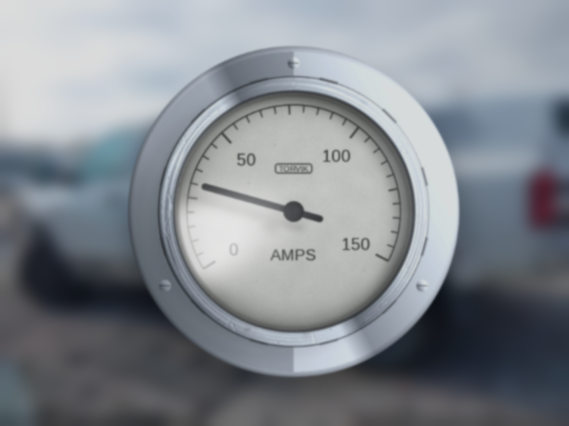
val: 30 (A)
